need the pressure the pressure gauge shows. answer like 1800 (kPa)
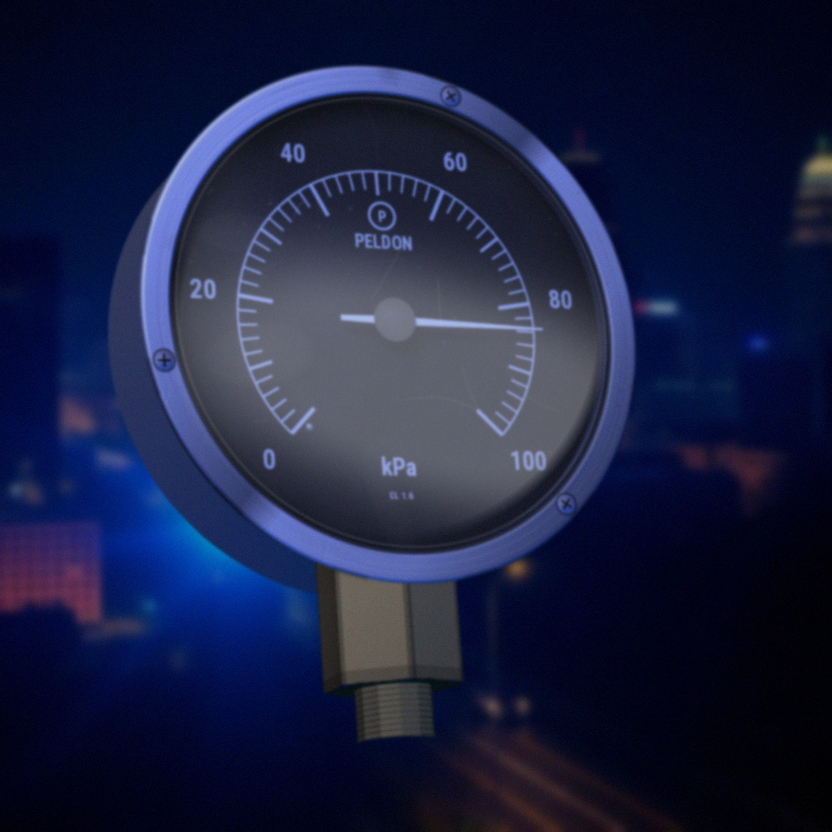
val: 84 (kPa)
